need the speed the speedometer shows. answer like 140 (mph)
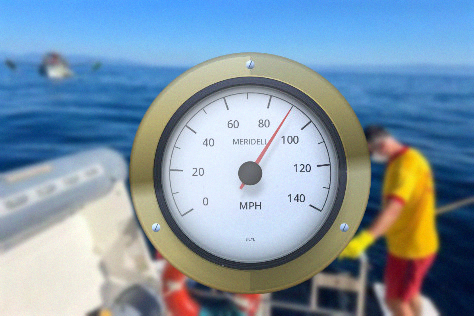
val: 90 (mph)
